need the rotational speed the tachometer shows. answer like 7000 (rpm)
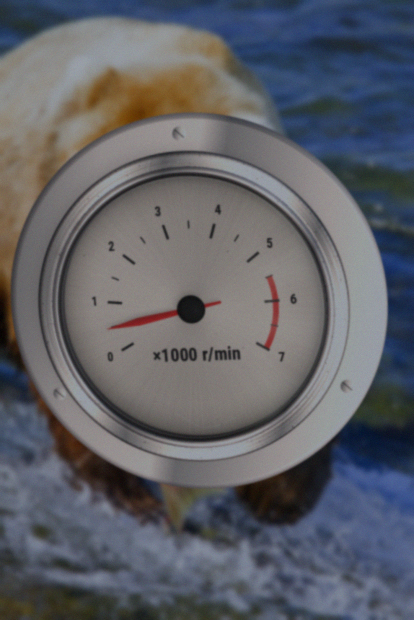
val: 500 (rpm)
